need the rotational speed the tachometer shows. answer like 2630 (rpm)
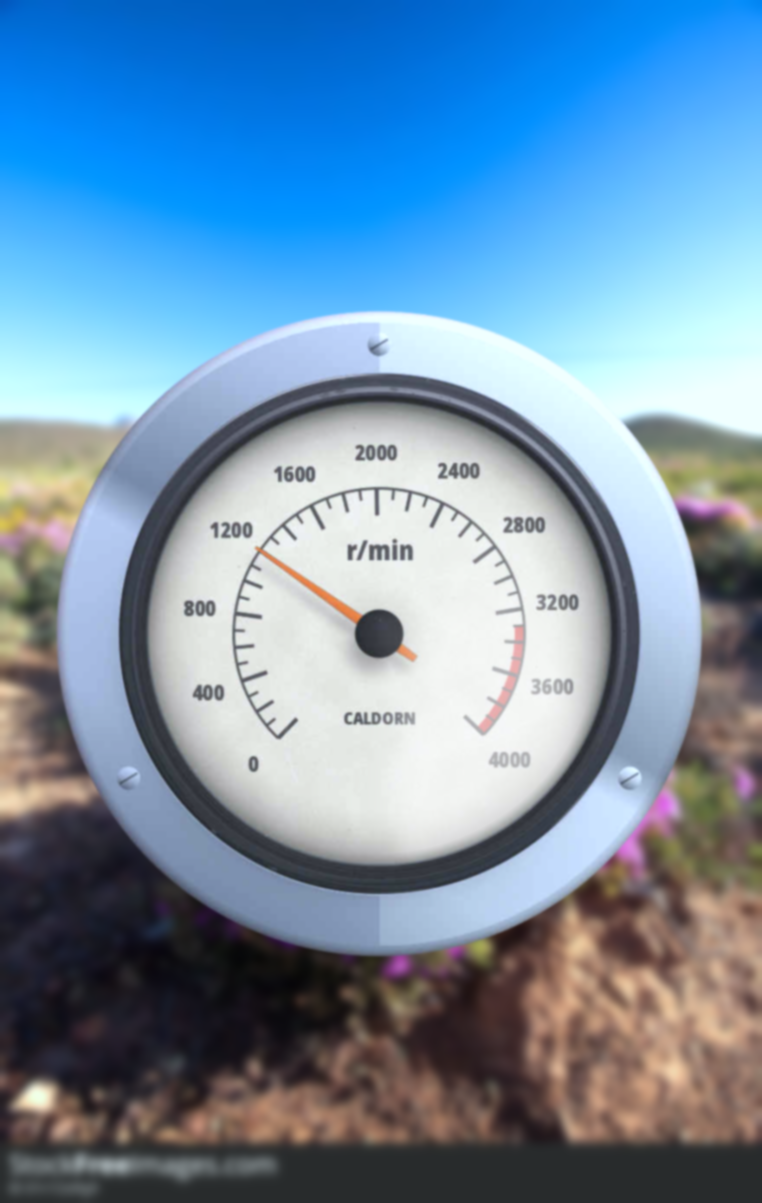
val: 1200 (rpm)
